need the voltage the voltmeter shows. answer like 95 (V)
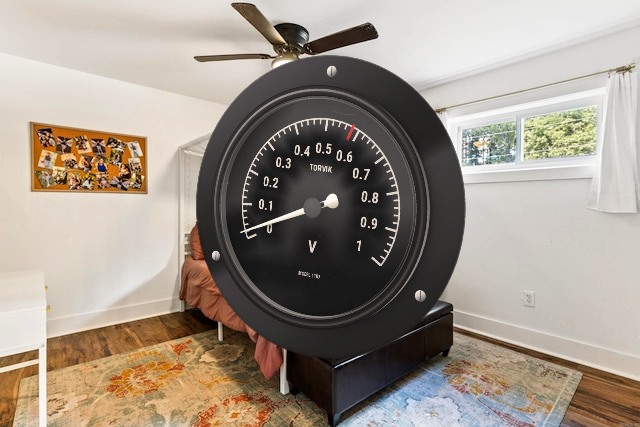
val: 0.02 (V)
